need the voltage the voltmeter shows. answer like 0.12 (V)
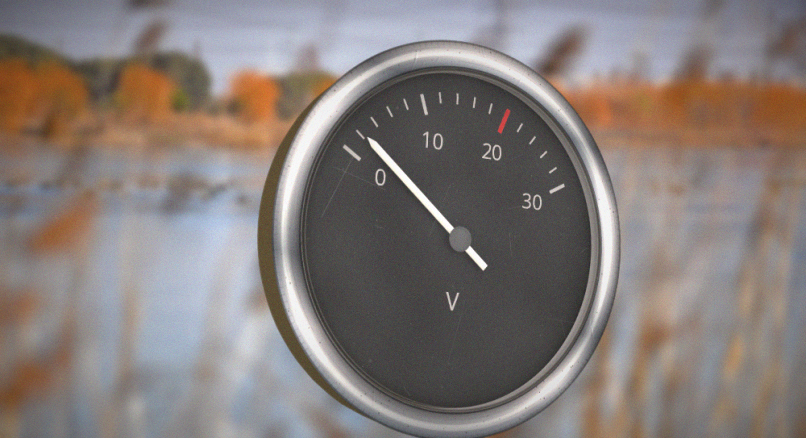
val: 2 (V)
